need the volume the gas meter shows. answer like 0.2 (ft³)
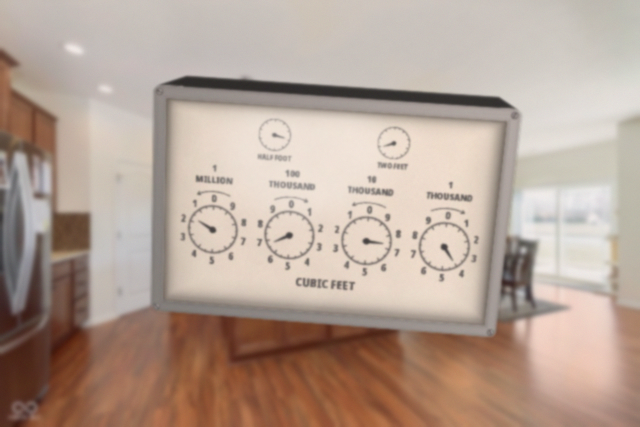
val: 167400 (ft³)
